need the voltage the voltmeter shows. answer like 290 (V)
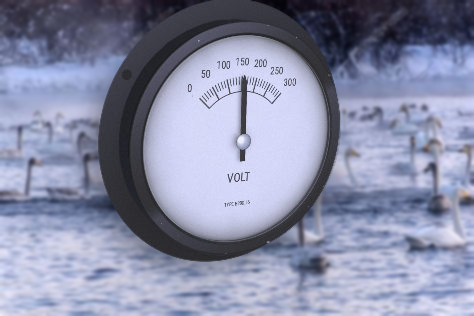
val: 150 (V)
